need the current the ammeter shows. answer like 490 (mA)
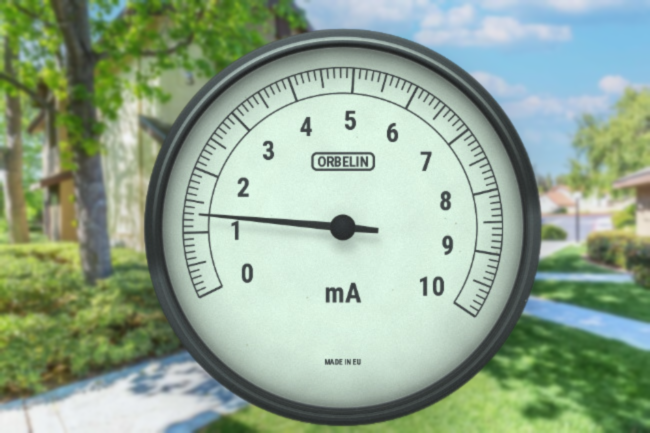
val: 1.3 (mA)
